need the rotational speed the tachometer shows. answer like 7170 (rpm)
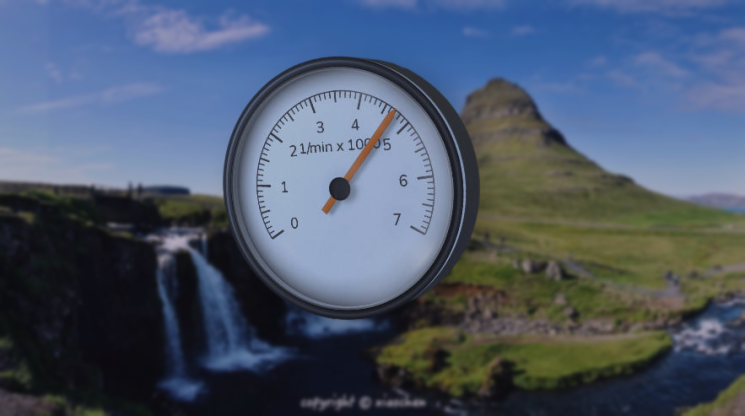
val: 4700 (rpm)
